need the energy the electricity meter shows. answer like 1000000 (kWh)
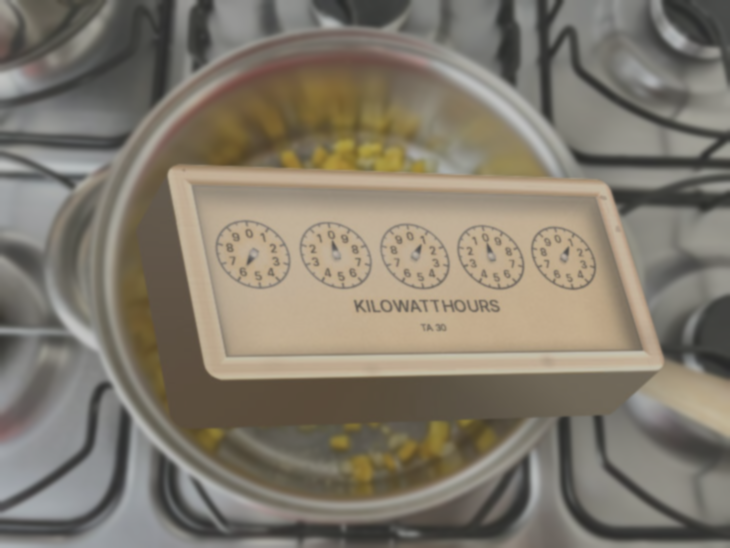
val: 60101 (kWh)
